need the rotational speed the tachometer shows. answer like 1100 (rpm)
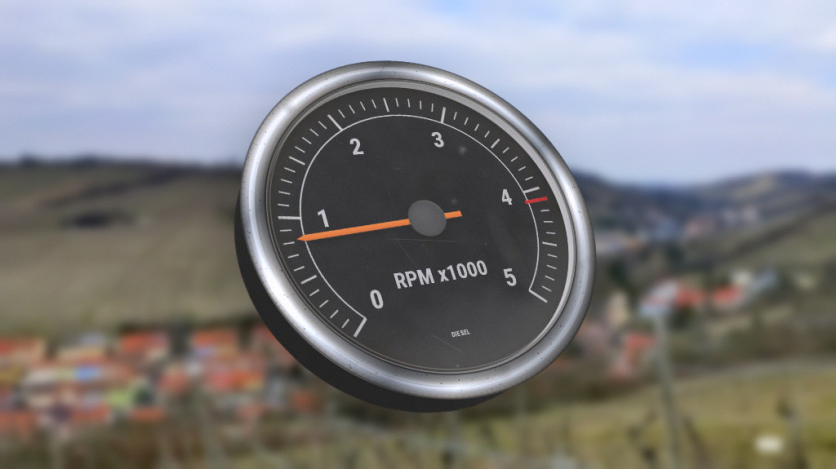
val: 800 (rpm)
